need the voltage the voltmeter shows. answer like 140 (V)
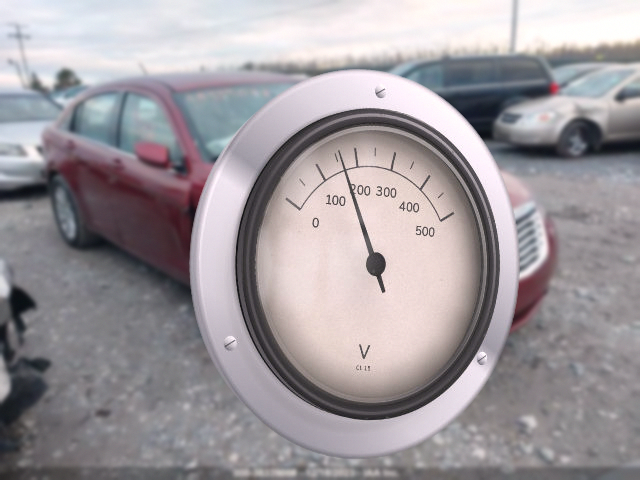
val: 150 (V)
